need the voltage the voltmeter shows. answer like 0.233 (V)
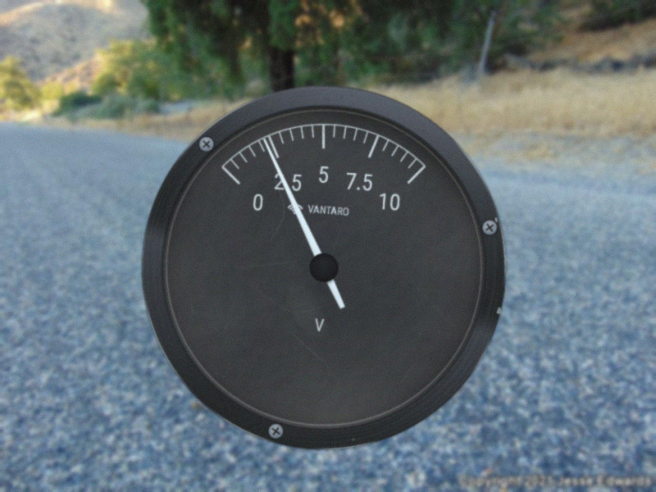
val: 2.25 (V)
